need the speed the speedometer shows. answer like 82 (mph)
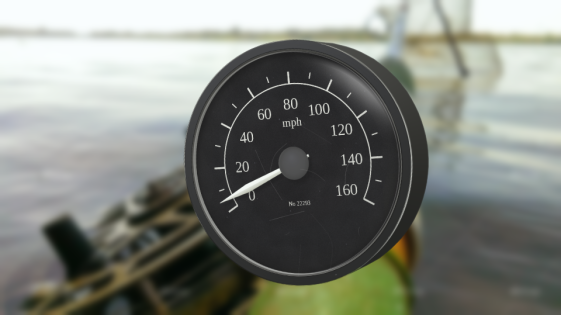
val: 5 (mph)
